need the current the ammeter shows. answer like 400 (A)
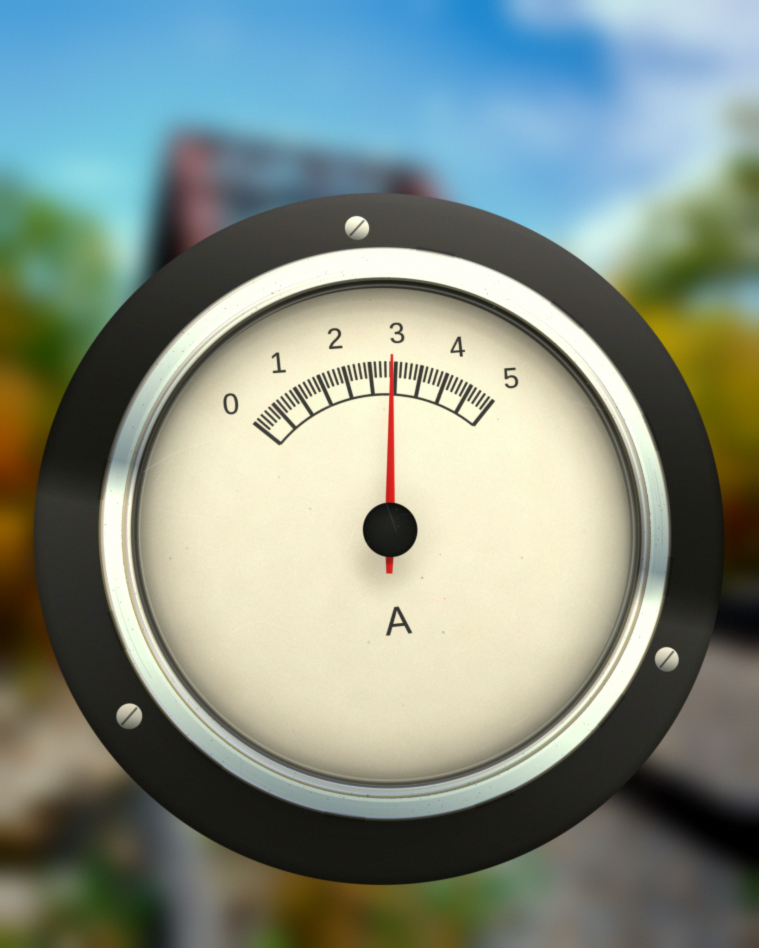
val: 2.9 (A)
